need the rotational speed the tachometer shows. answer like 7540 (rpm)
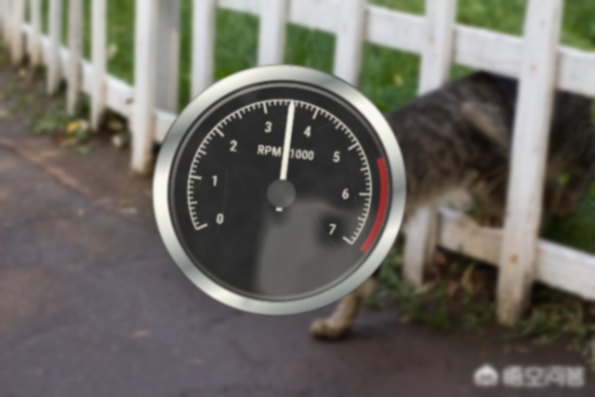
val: 3500 (rpm)
